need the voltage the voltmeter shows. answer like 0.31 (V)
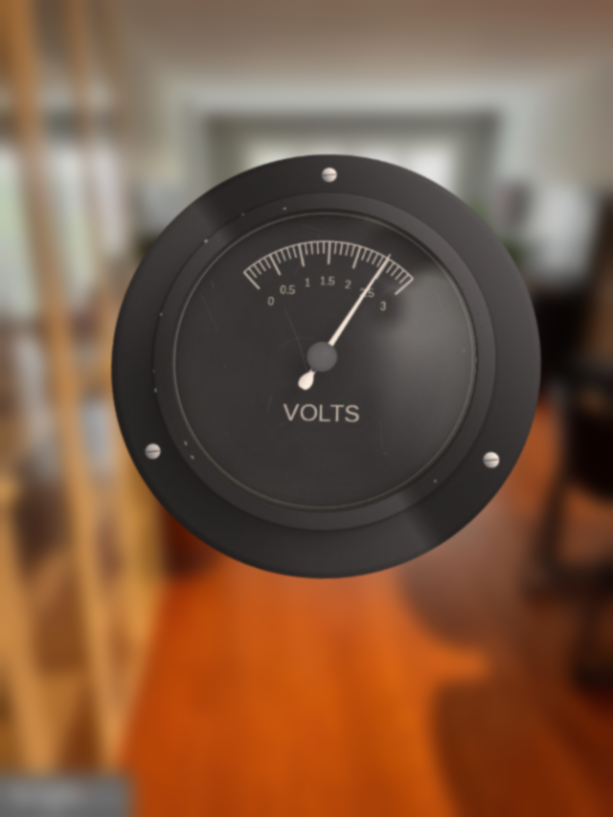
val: 2.5 (V)
